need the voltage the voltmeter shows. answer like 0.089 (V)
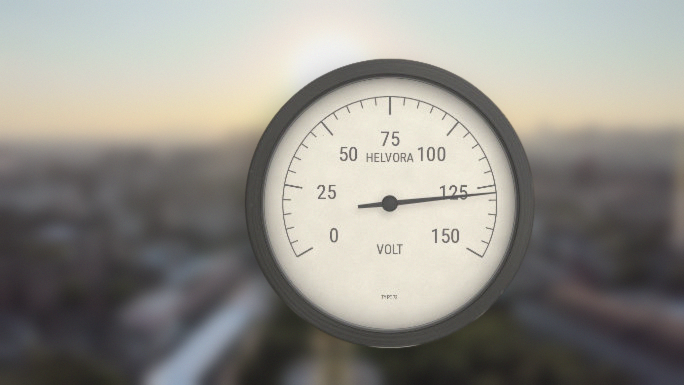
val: 127.5 (V)
